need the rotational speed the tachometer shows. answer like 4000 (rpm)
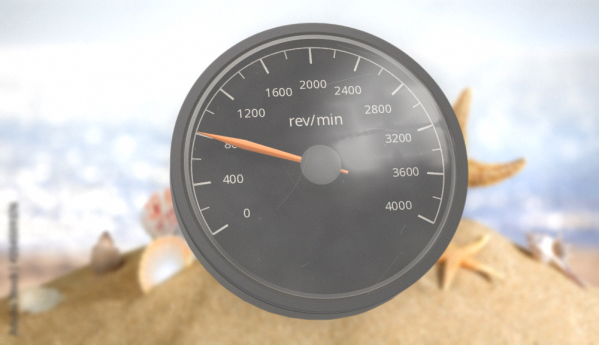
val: 800 (rpm)
